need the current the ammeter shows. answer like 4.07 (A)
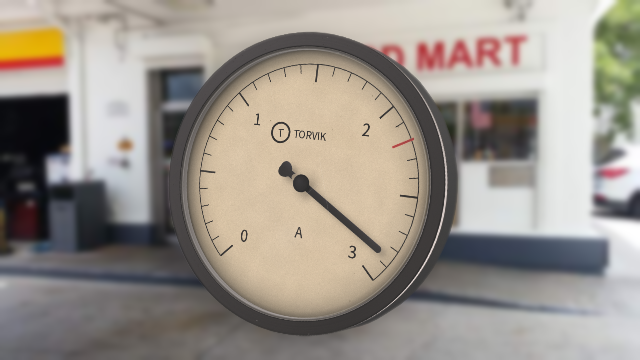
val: 2.85 (A)
